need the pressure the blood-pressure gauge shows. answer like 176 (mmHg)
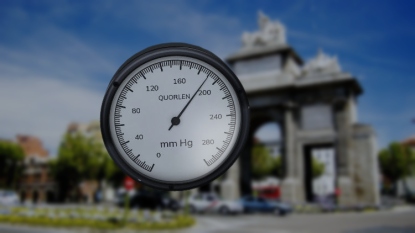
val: 190 (mmHg)
